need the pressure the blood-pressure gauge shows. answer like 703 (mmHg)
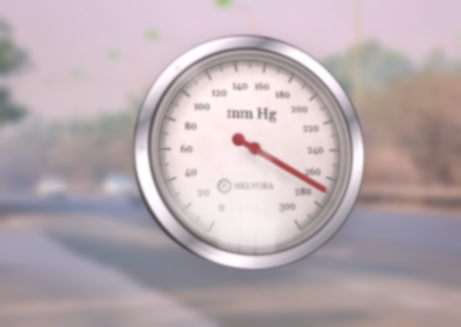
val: 270 (mmHg)
